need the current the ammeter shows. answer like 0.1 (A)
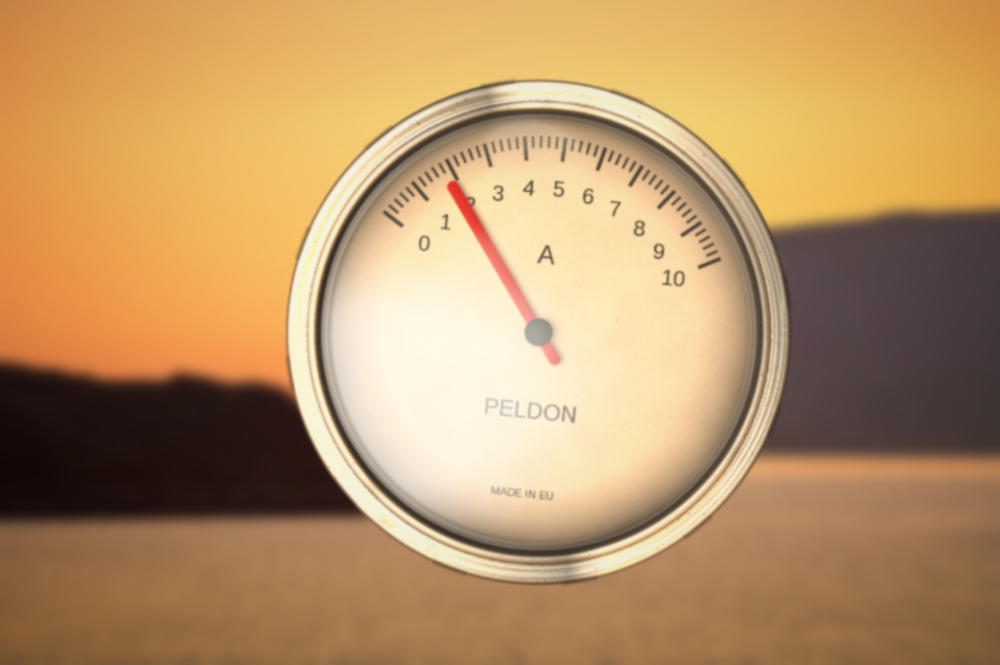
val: 1.8 (A)
